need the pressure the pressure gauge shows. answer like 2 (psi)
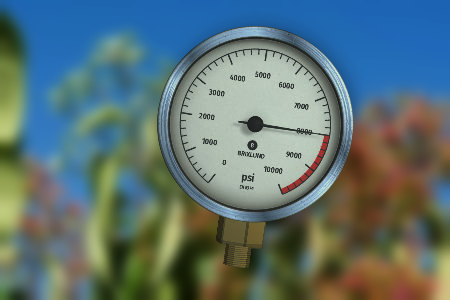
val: 8000 (psi)
